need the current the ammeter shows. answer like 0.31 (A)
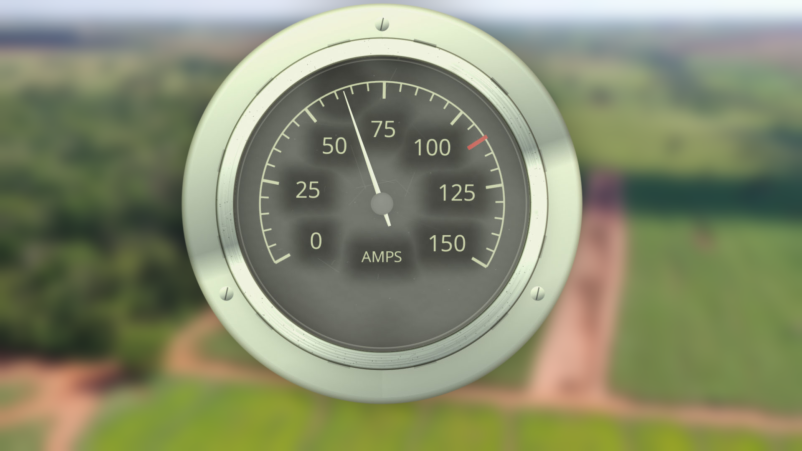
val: 62.5 (A)
